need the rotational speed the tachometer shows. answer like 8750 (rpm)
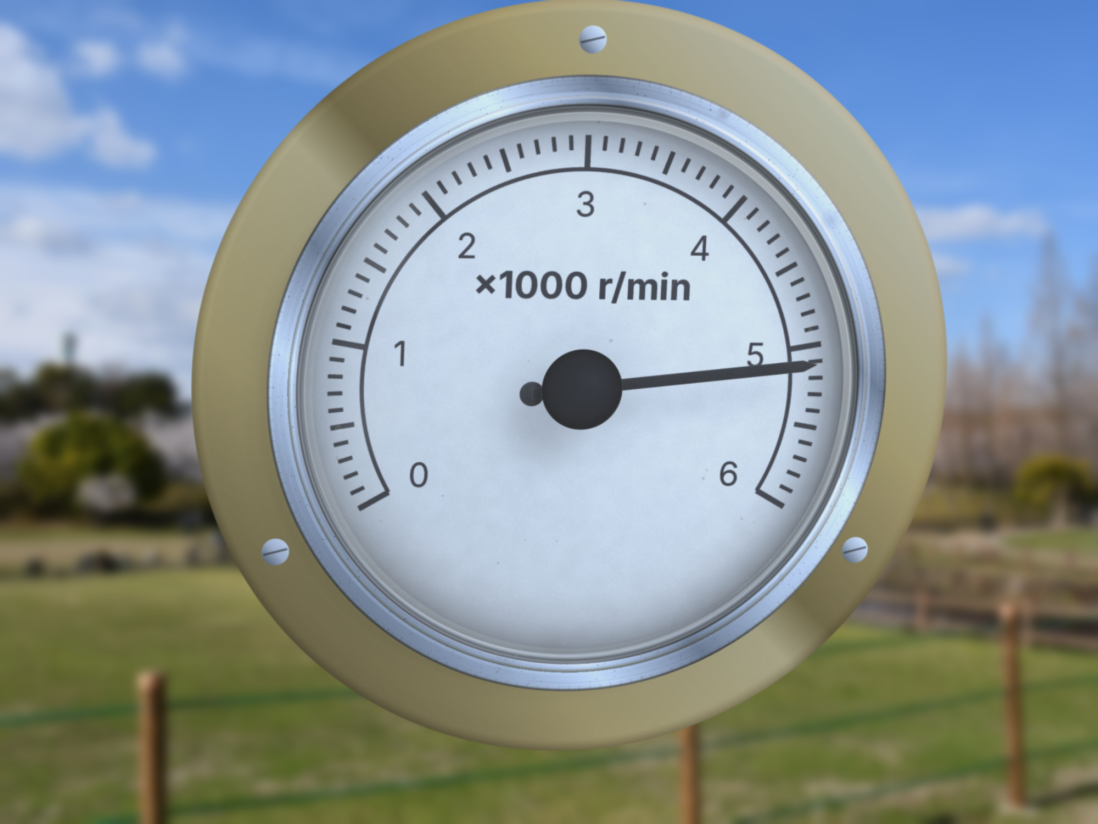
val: 5100 (rpm)
